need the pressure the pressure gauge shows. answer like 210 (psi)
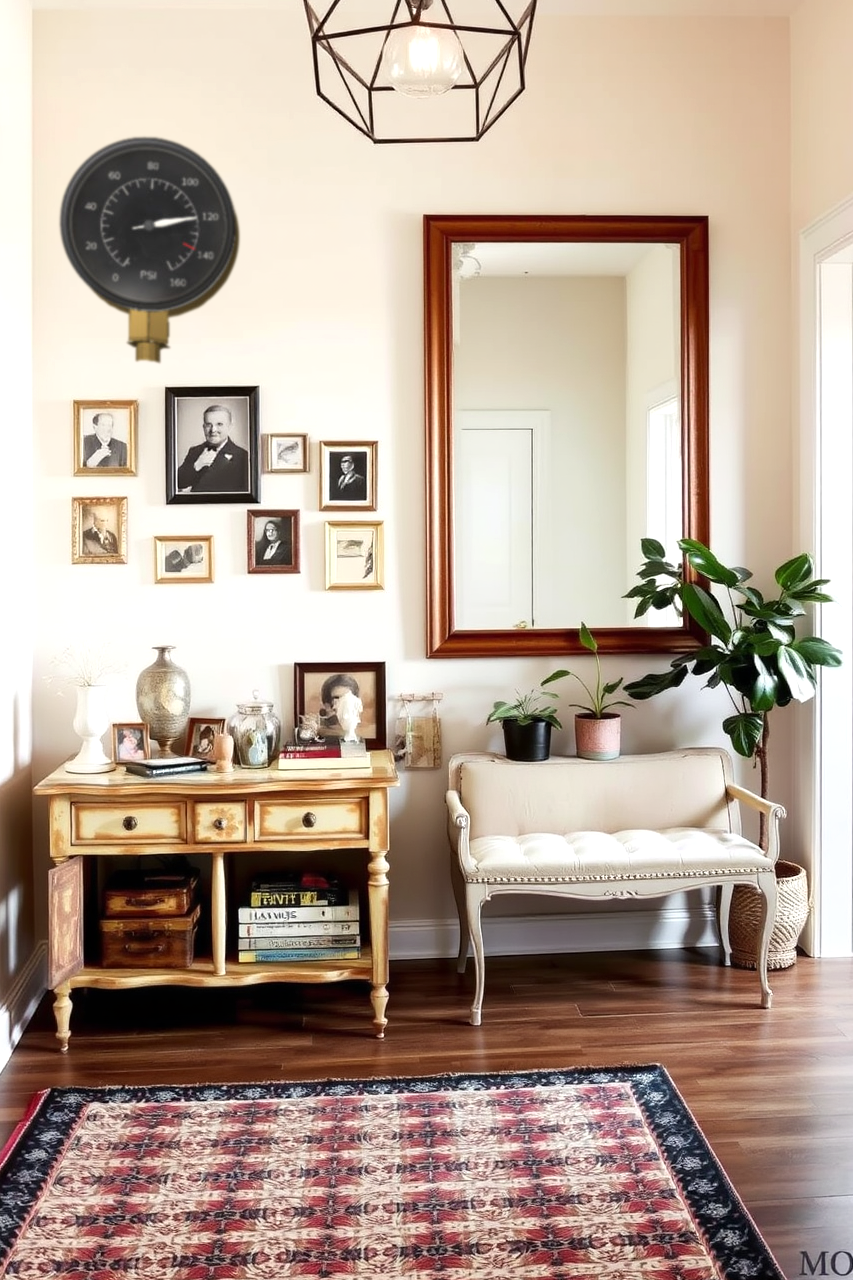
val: 120 (psi)
